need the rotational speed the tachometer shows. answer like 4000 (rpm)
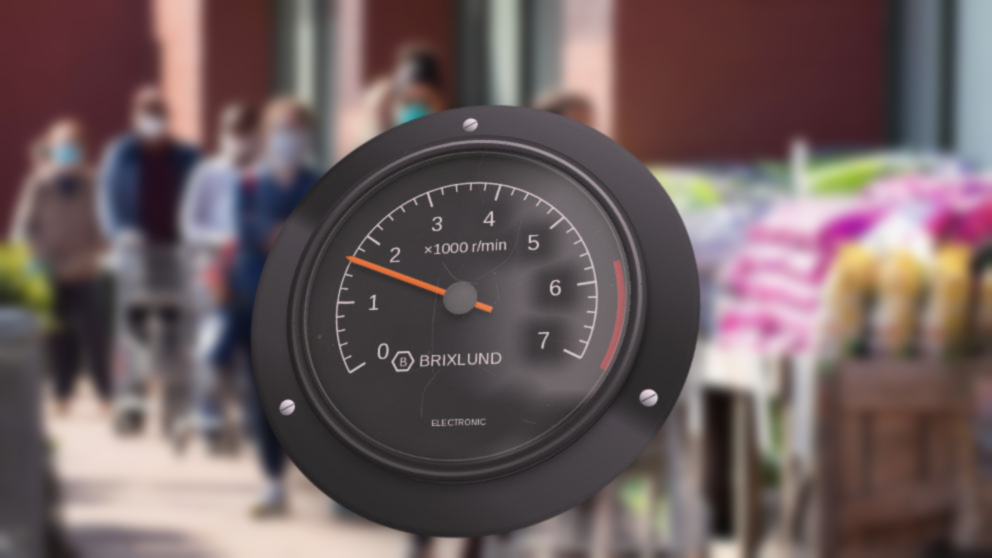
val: 1600 (rpm)
